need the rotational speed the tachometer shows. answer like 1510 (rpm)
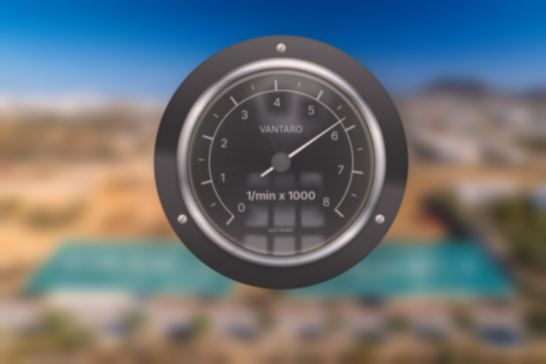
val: 5750 (rpm)
